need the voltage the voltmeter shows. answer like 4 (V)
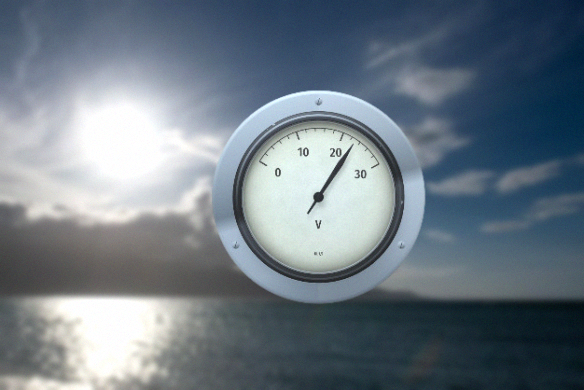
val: 23 (V)
